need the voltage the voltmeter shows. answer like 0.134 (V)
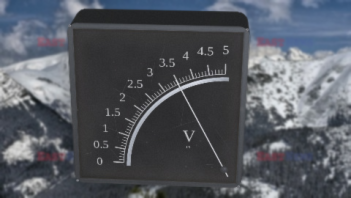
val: 3.5 (V)
